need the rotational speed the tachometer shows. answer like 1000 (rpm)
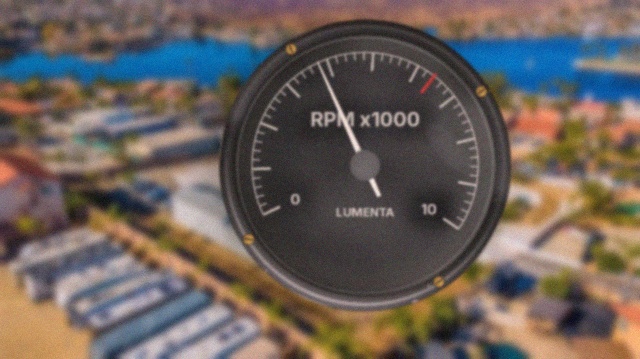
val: 3800 (rpm)
